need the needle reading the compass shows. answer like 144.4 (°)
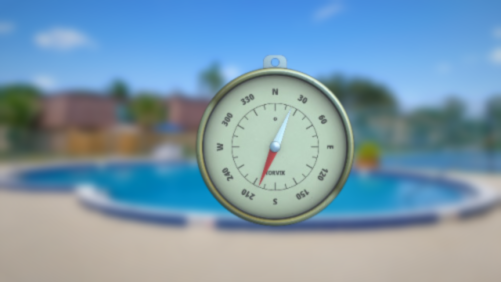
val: 202.5 (°)
